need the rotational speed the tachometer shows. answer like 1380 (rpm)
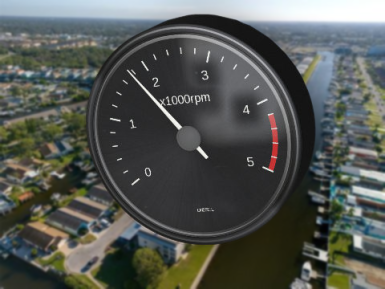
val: 1800 (rpm)
